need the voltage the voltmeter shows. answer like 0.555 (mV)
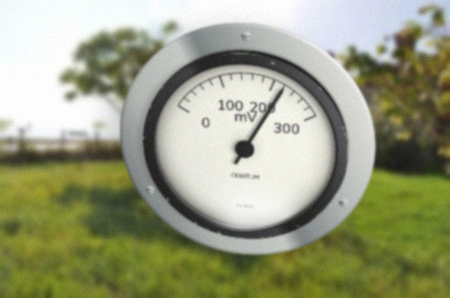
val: 220 (mV)
